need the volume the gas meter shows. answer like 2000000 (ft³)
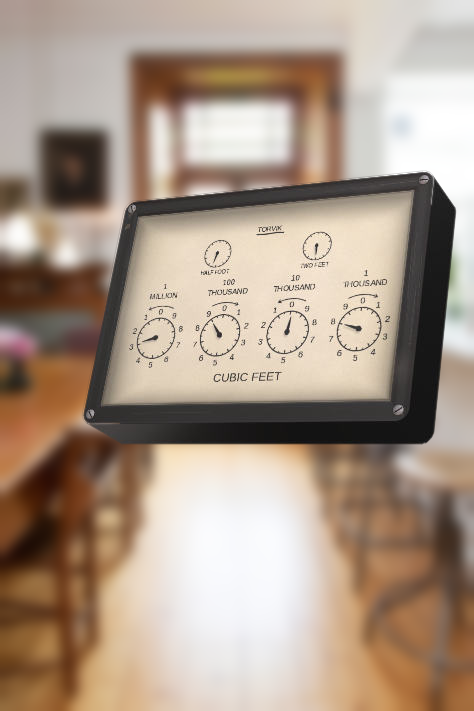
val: 289800 (ft³)
